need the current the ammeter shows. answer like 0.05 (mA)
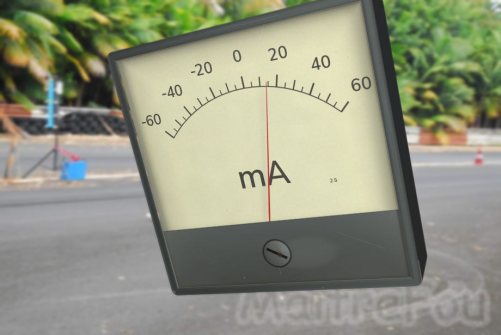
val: 15 (mA)
